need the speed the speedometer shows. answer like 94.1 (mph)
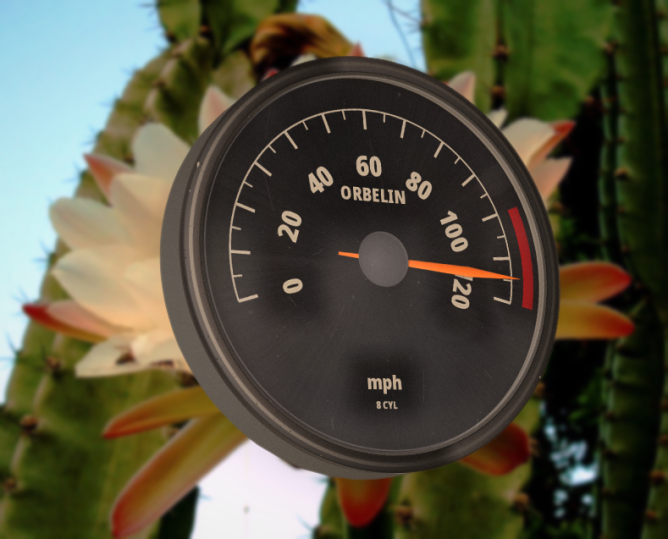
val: 115 (mph)
